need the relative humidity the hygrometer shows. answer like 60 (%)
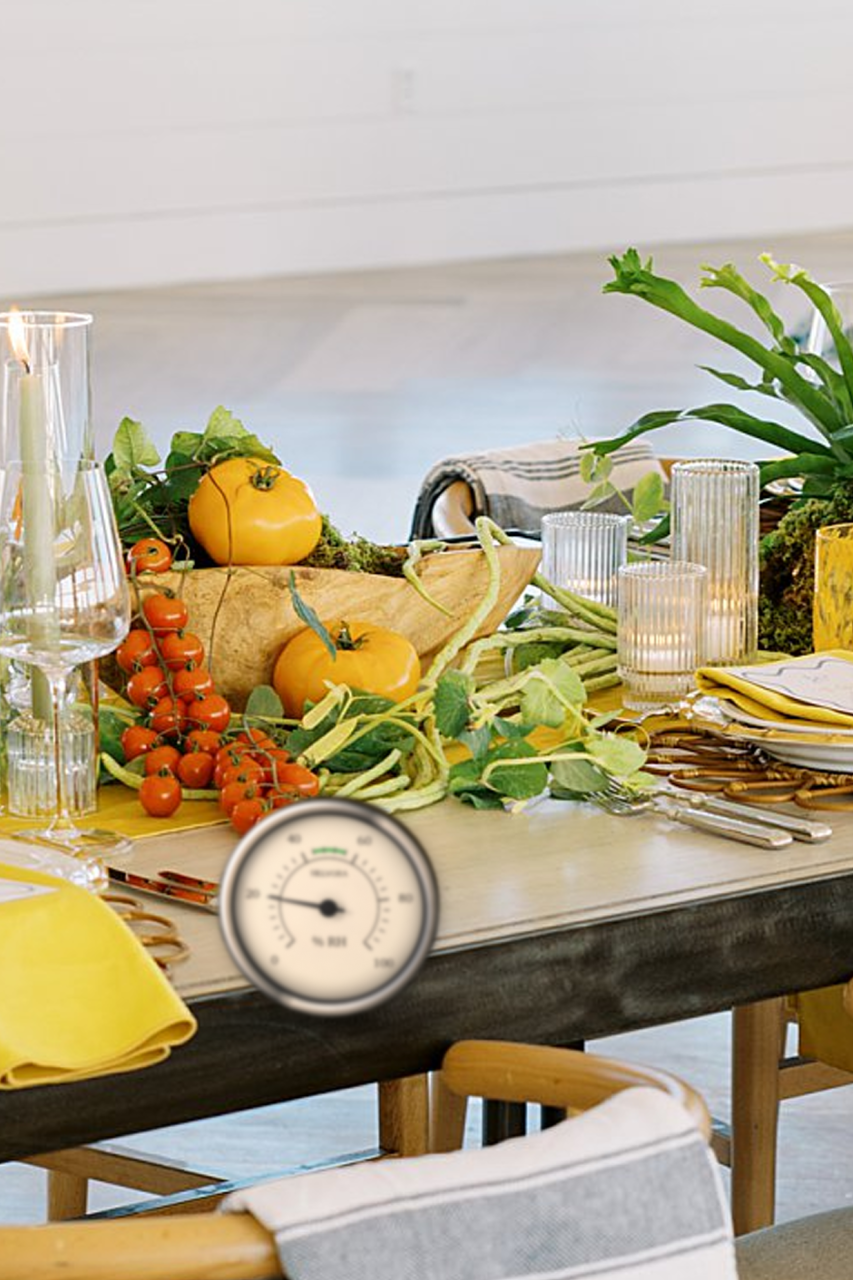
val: 20 (%)
